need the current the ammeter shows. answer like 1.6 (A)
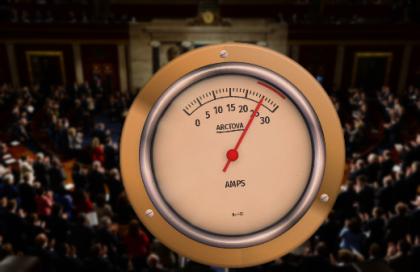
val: 25 (A)
